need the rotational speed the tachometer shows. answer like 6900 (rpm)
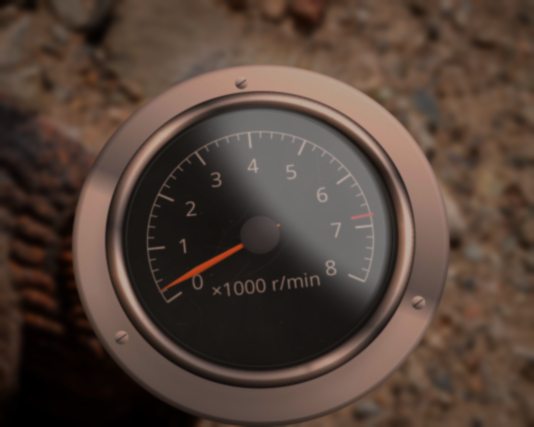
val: 200 (rpm)
